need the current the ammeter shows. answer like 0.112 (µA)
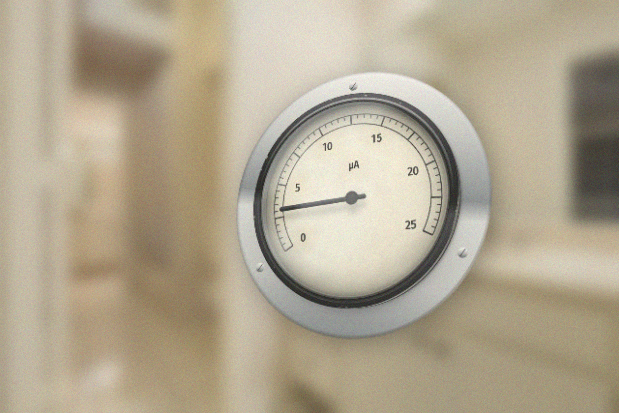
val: 3 (µA)
